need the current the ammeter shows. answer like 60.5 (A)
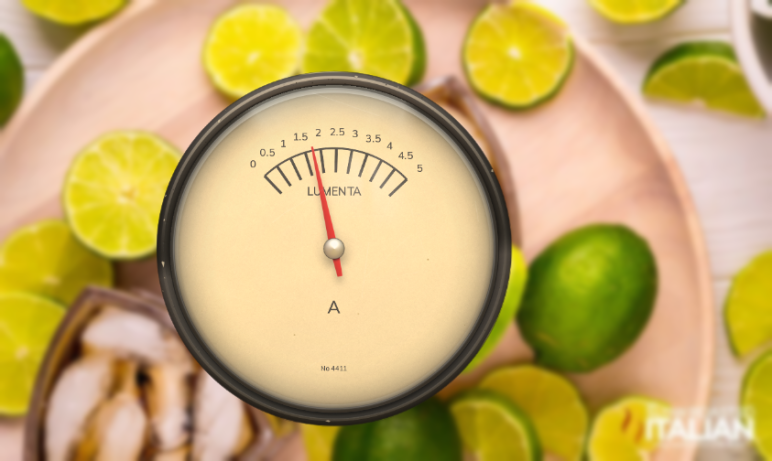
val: 1.75 (A)
